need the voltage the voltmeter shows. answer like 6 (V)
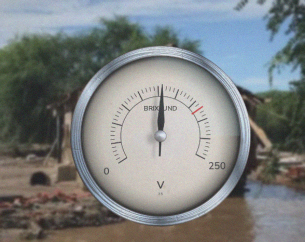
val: 130 (V)
